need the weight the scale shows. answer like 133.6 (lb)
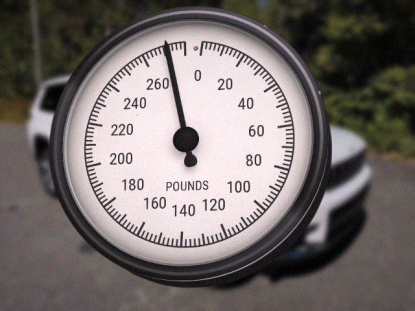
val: 272 (lb)
